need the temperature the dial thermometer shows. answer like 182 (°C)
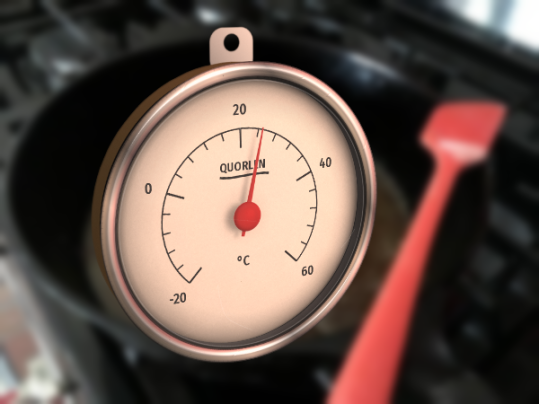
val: 24 (°C)
